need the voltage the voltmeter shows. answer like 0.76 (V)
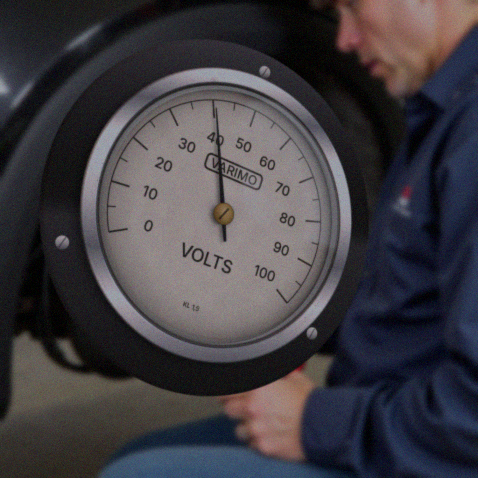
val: 40 (V)
